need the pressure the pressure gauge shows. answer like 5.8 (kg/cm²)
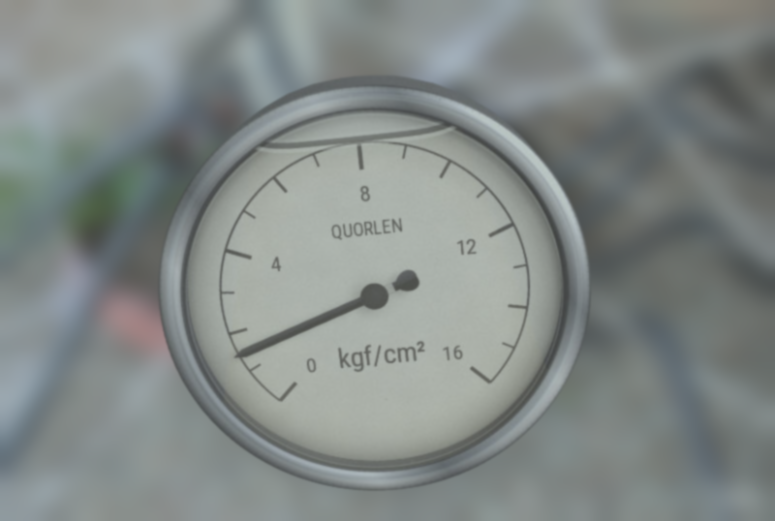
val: 1.5 (kg/cm²)
